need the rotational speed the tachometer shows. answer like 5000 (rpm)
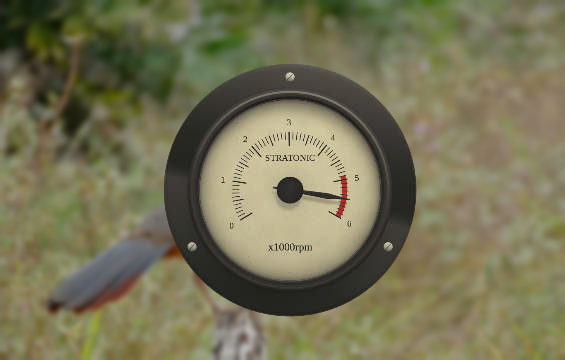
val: 5500 (rpm)
